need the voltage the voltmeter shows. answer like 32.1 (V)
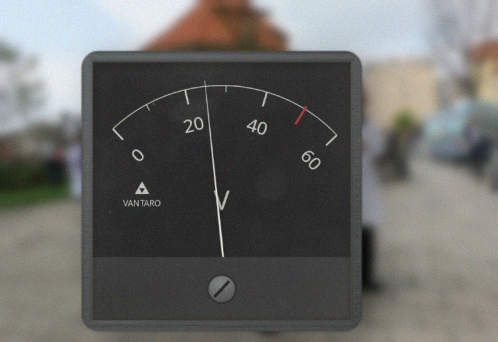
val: 25 (V)
